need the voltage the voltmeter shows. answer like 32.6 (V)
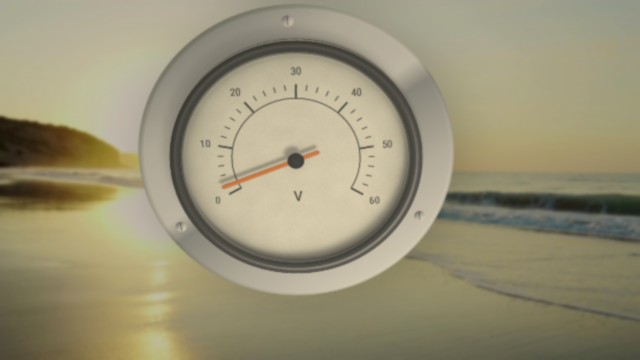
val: 2 (V)
